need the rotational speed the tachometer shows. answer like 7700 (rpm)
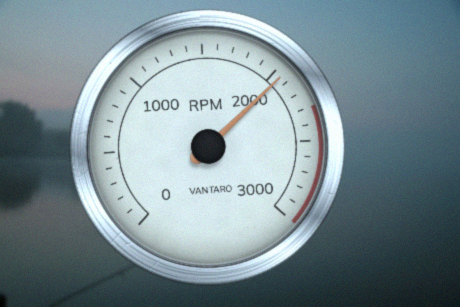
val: 2050 (rpm)
